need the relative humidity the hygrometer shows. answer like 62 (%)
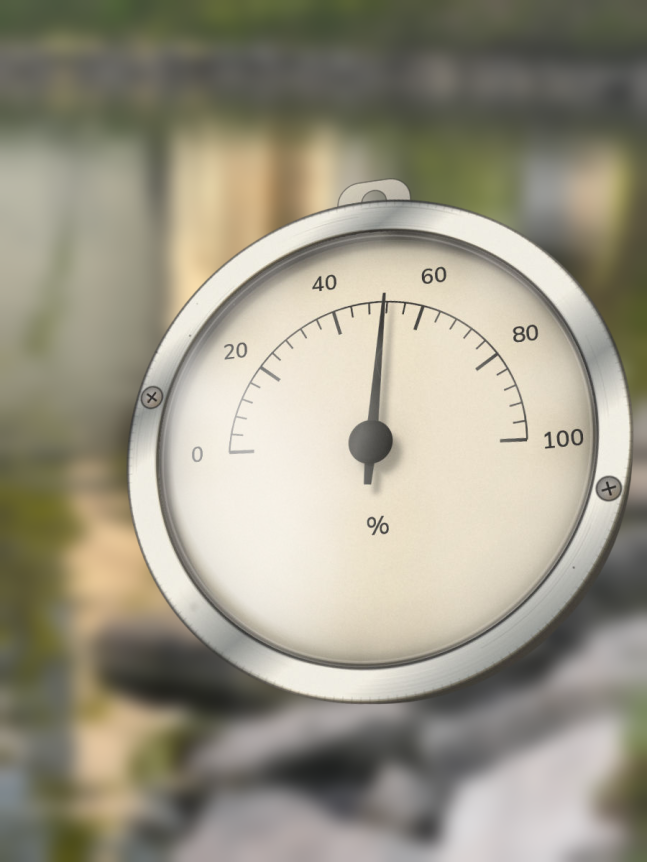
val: 52 (%)
